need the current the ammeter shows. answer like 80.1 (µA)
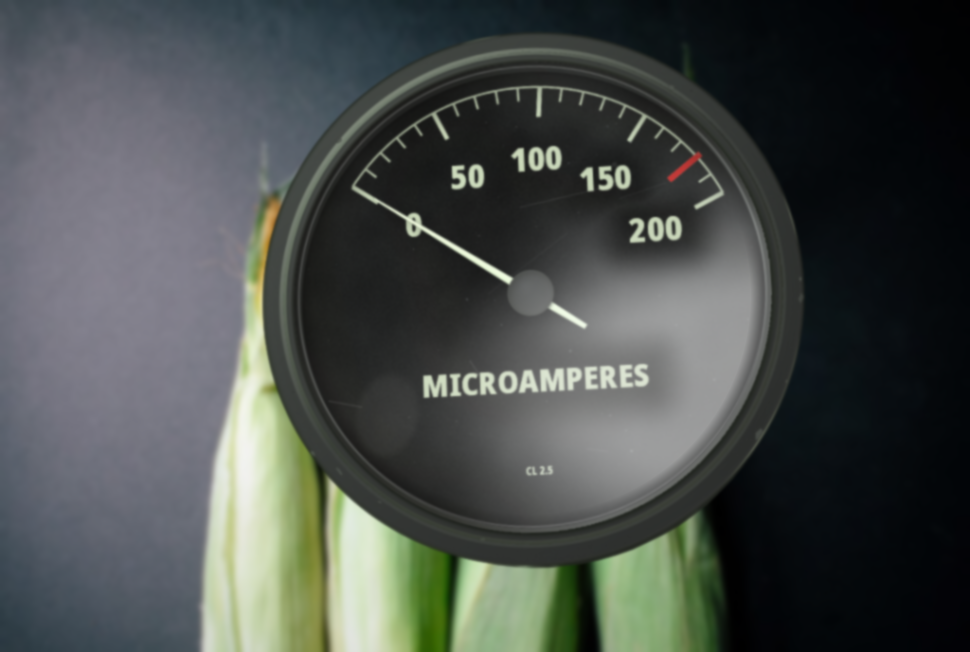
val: 0 (µA)
